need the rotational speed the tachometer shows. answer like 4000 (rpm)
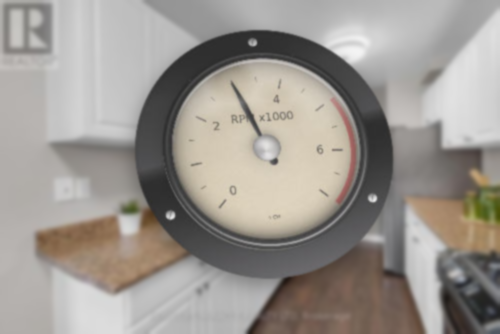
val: 3000 (rpm)
